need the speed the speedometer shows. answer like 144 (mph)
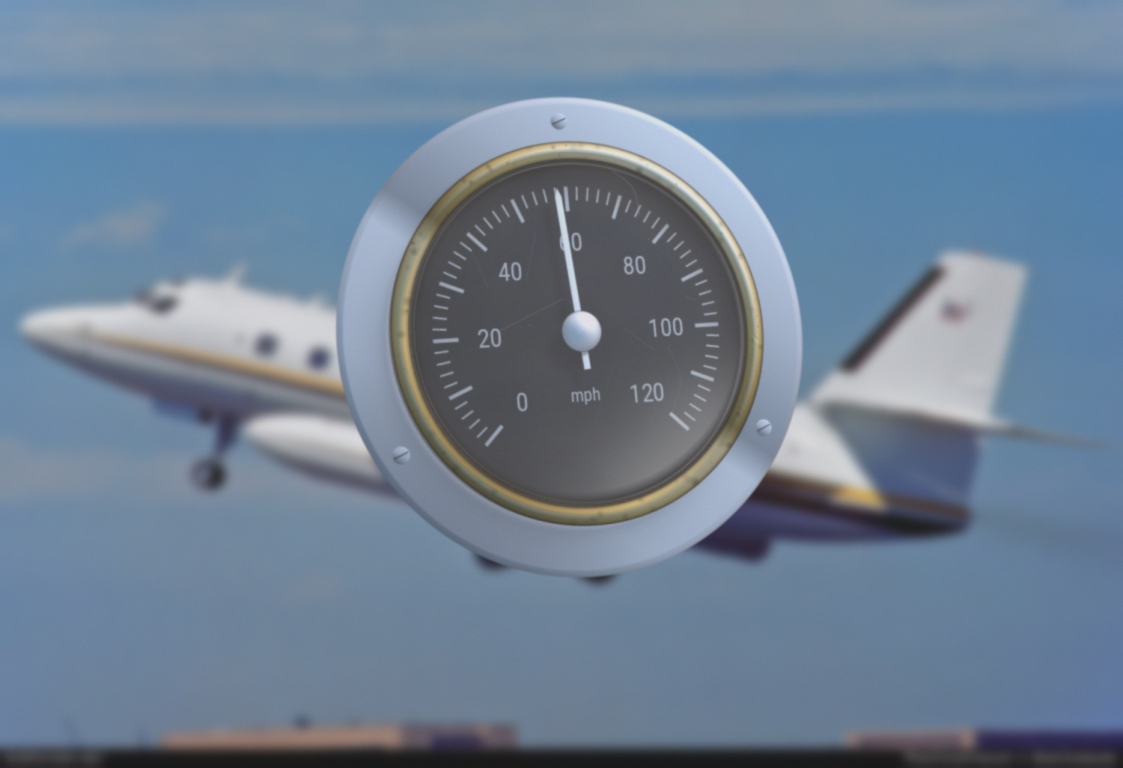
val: 58 (mph)
